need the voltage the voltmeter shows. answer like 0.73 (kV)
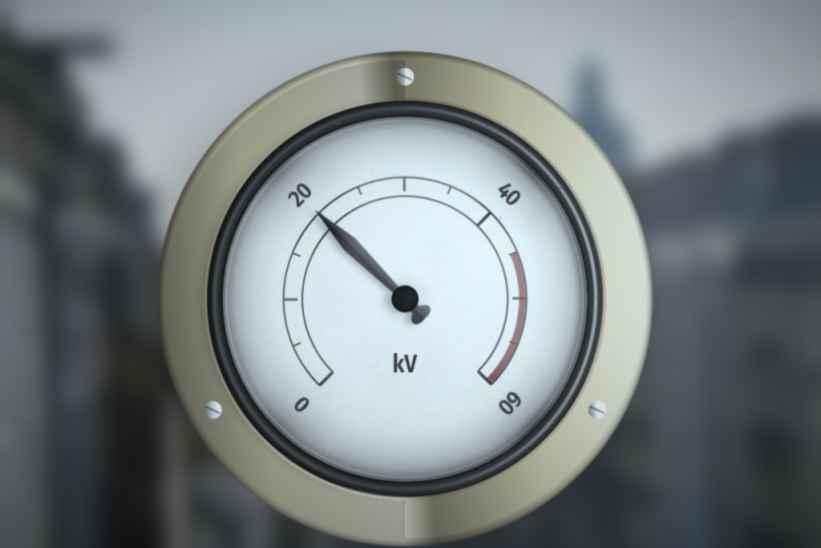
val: 20 (kV)
